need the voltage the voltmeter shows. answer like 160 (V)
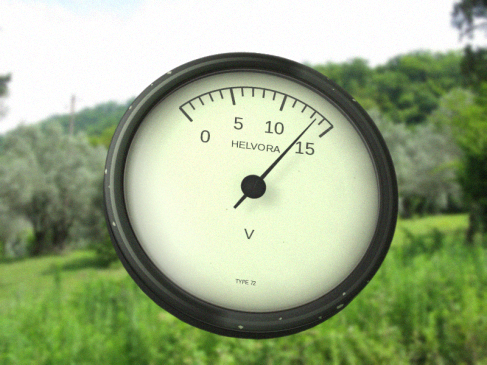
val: 13.5 (V)
